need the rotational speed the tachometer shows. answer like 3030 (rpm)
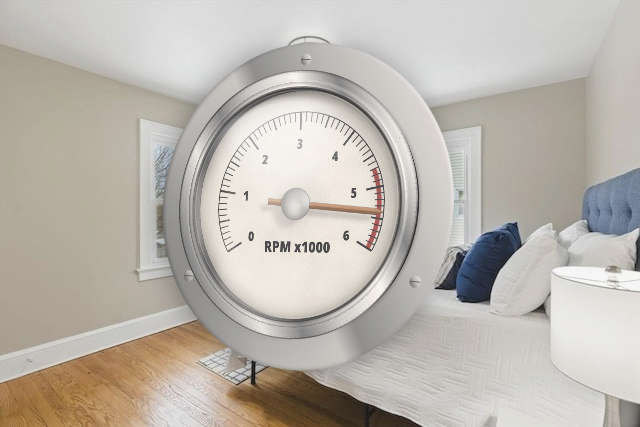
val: 5400 (rpm)
